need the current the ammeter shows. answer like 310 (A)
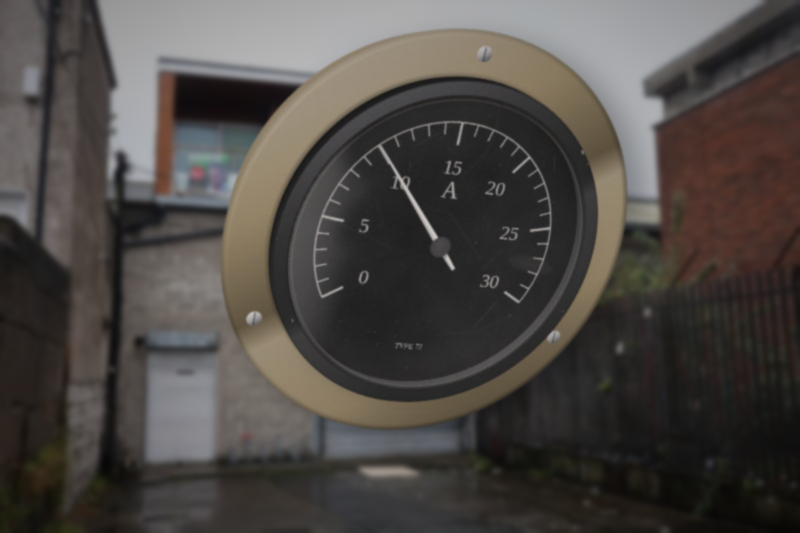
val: 10 (A)
